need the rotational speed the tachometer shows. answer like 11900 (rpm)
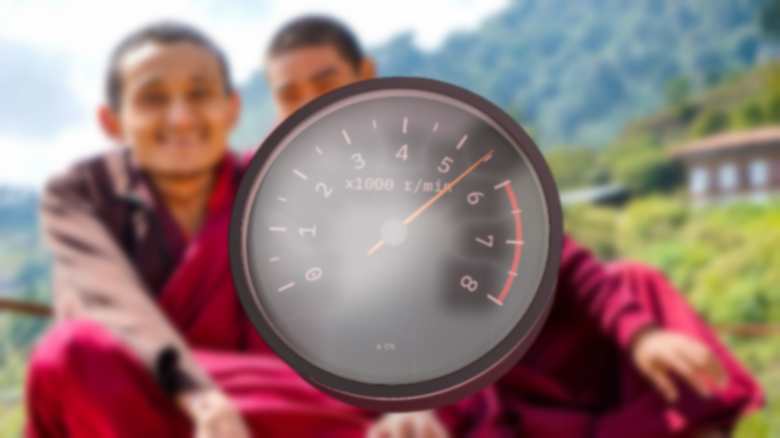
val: 5500 (rpm)
